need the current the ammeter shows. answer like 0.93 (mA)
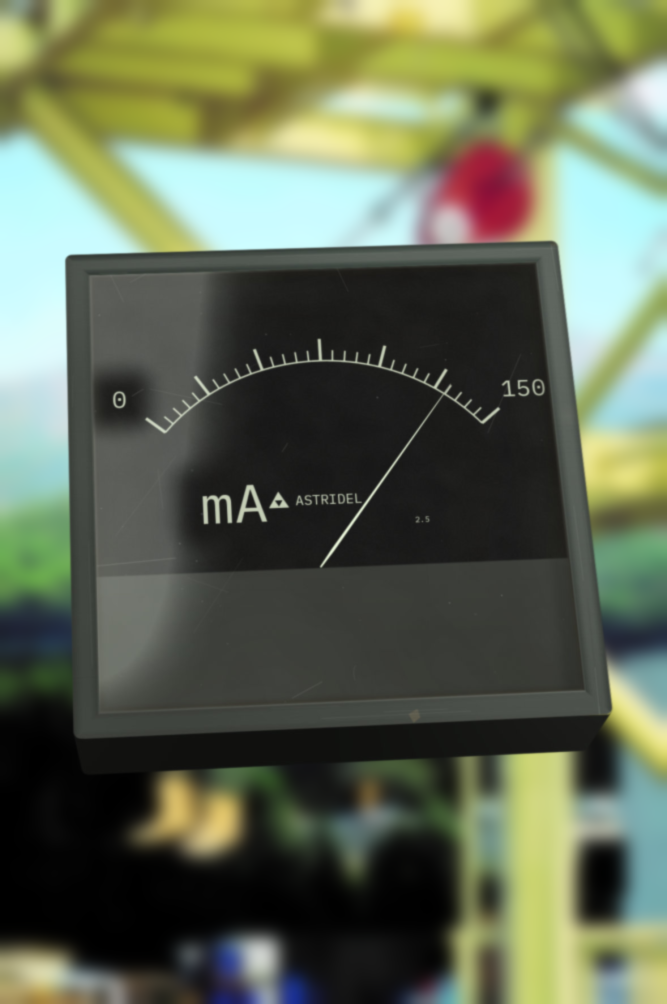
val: 130 (mA)
